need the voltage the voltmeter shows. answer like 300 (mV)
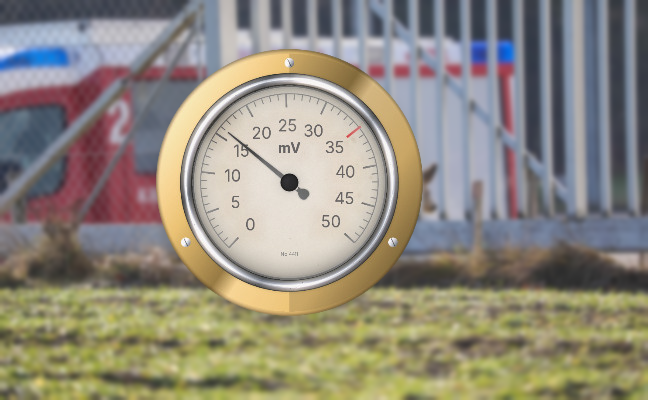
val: 16 (mV)
